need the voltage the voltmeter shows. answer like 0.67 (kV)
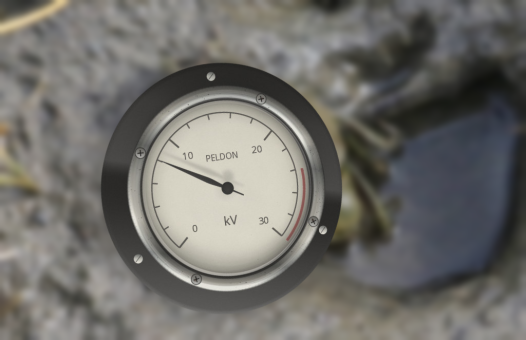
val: 8 (kV)
